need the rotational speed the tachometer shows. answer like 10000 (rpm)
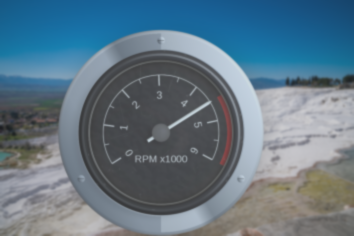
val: 4500 (rpm)
